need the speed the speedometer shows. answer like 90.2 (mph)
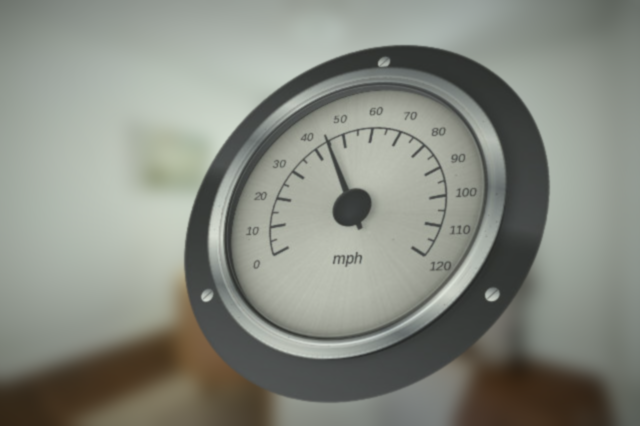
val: 45 (mph)
